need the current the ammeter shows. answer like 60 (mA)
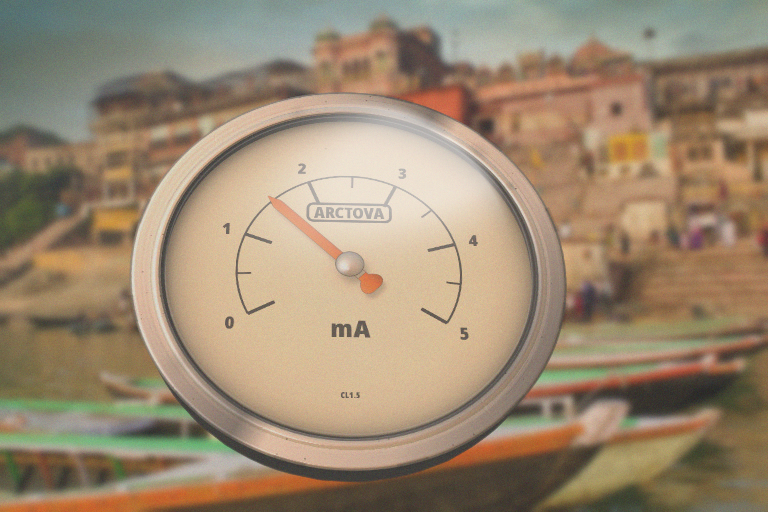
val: 1.5 (mA)
